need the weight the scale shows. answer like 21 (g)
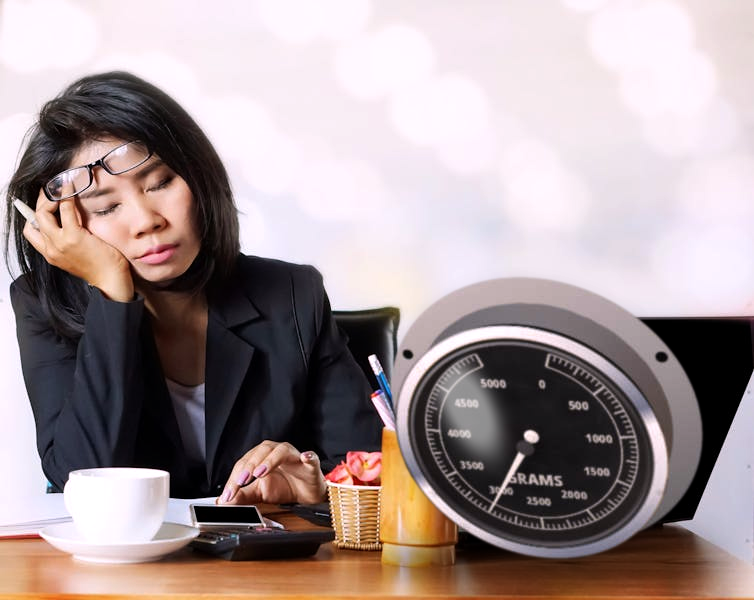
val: 3000 (g)
